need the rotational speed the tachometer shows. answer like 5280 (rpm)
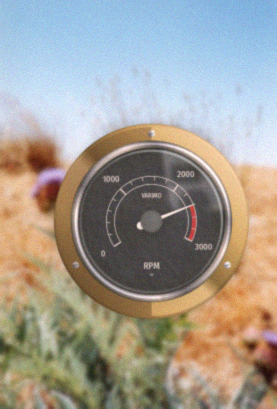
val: 2400 (rpm)
